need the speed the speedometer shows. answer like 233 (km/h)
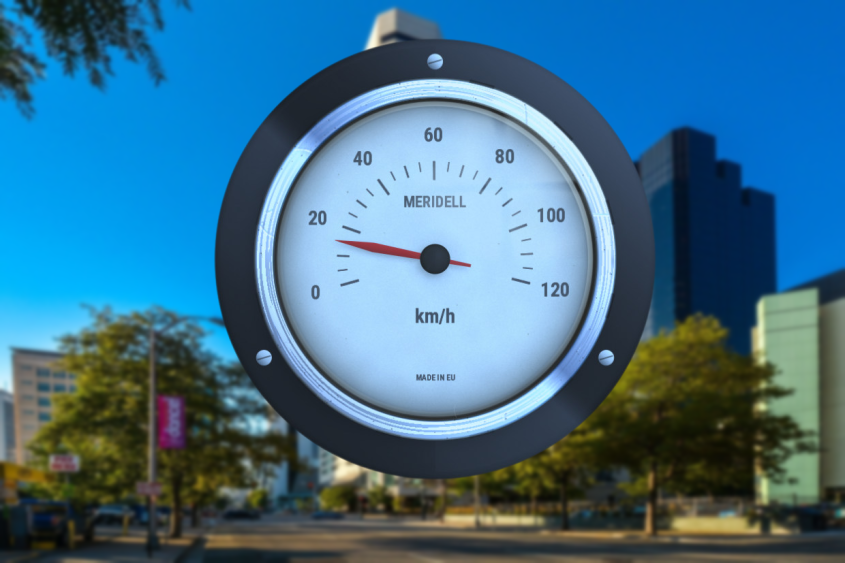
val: 15 (km/h)
